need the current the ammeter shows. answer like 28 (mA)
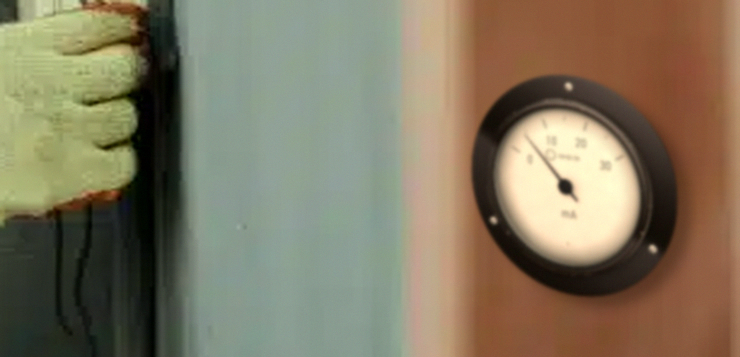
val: 5 (mA)
